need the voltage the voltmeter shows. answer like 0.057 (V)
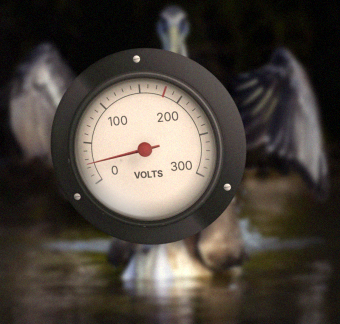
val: 25 (V)
